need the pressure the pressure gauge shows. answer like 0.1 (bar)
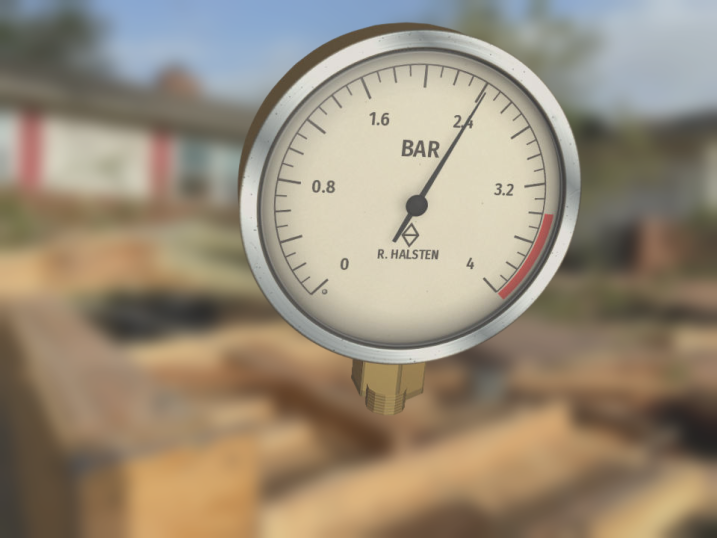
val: 2.4 (bar)
